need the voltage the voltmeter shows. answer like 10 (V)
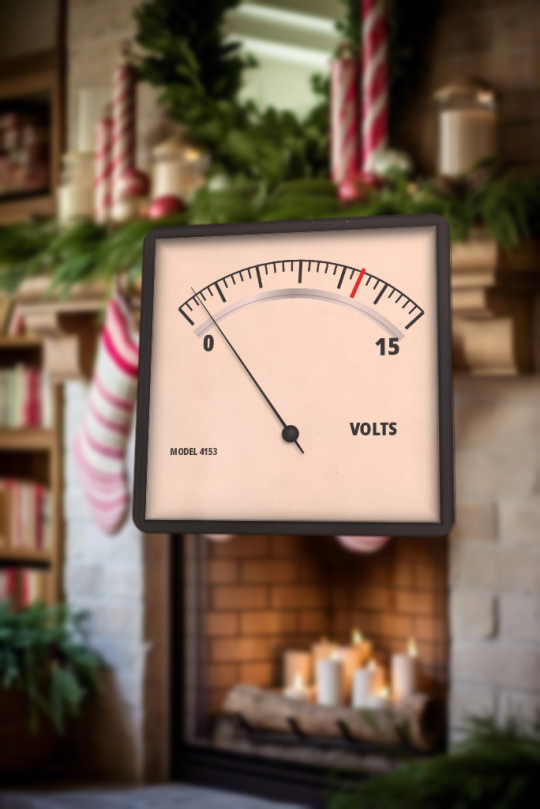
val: 1.25 (V)
